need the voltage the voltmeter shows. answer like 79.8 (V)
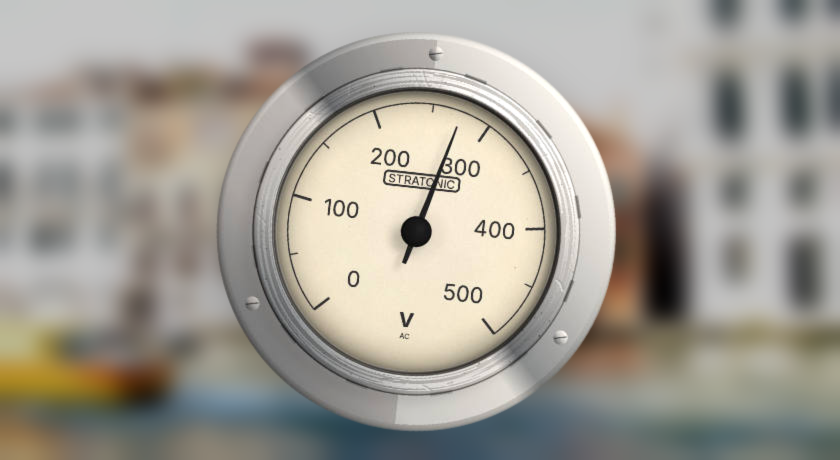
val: 275 (V)
